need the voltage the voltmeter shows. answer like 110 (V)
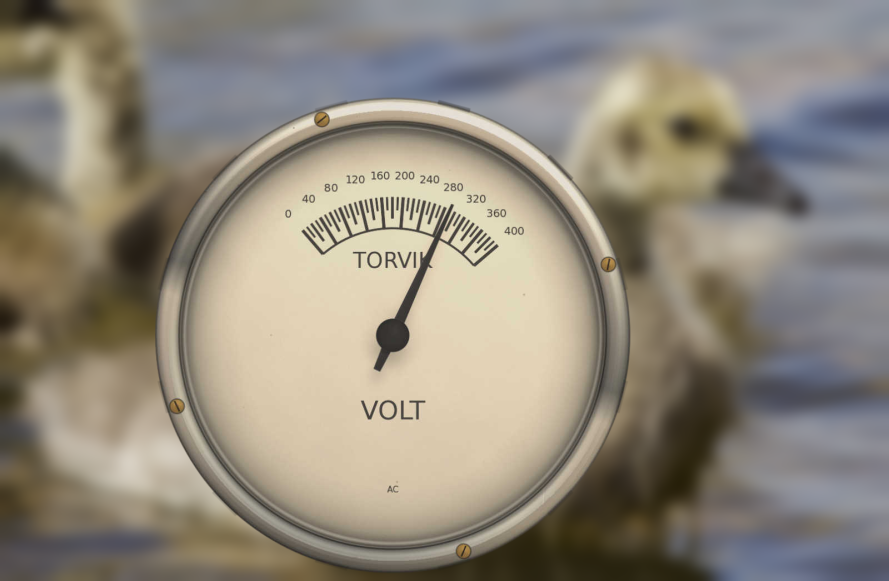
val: 290 (V)
